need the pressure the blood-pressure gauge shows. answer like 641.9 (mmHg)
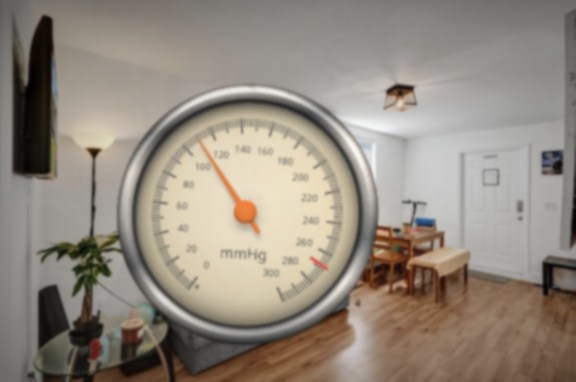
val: 110 (mmHg)
